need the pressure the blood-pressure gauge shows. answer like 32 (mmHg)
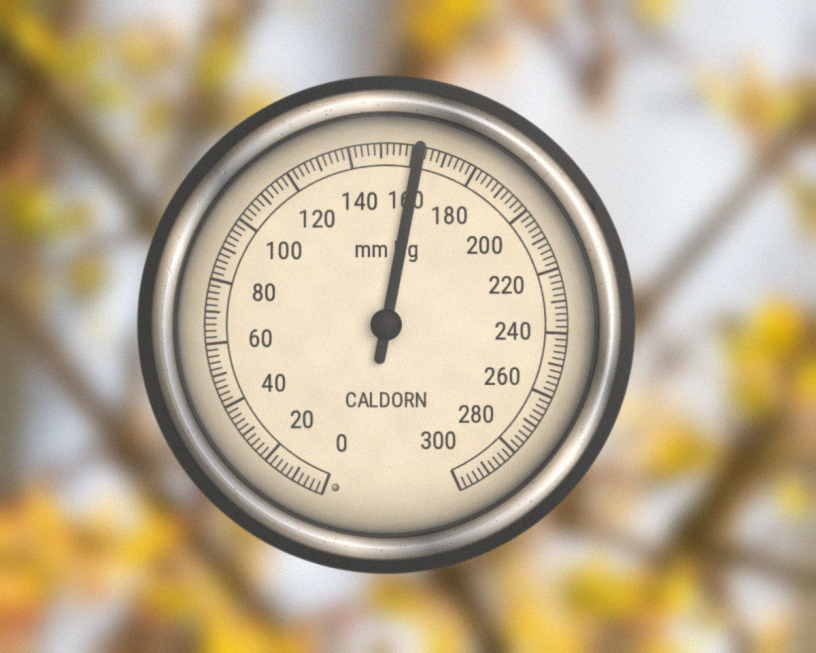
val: 162 (mmHg)
